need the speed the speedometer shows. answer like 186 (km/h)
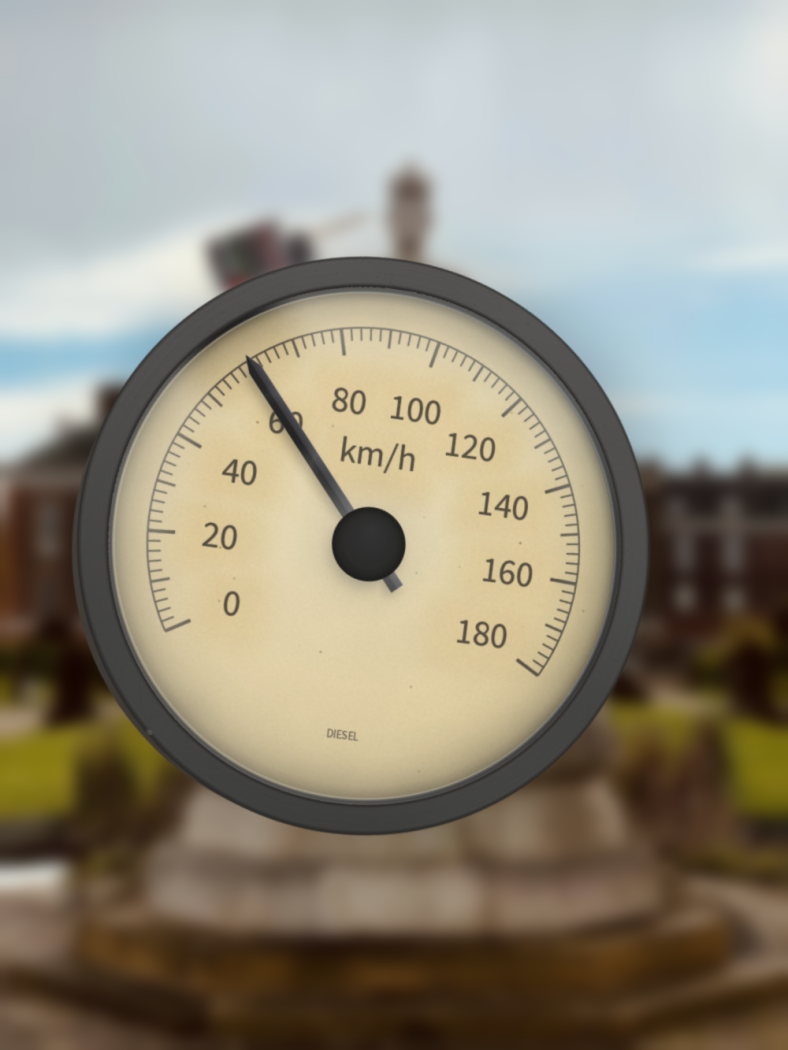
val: 60 (km/h)
